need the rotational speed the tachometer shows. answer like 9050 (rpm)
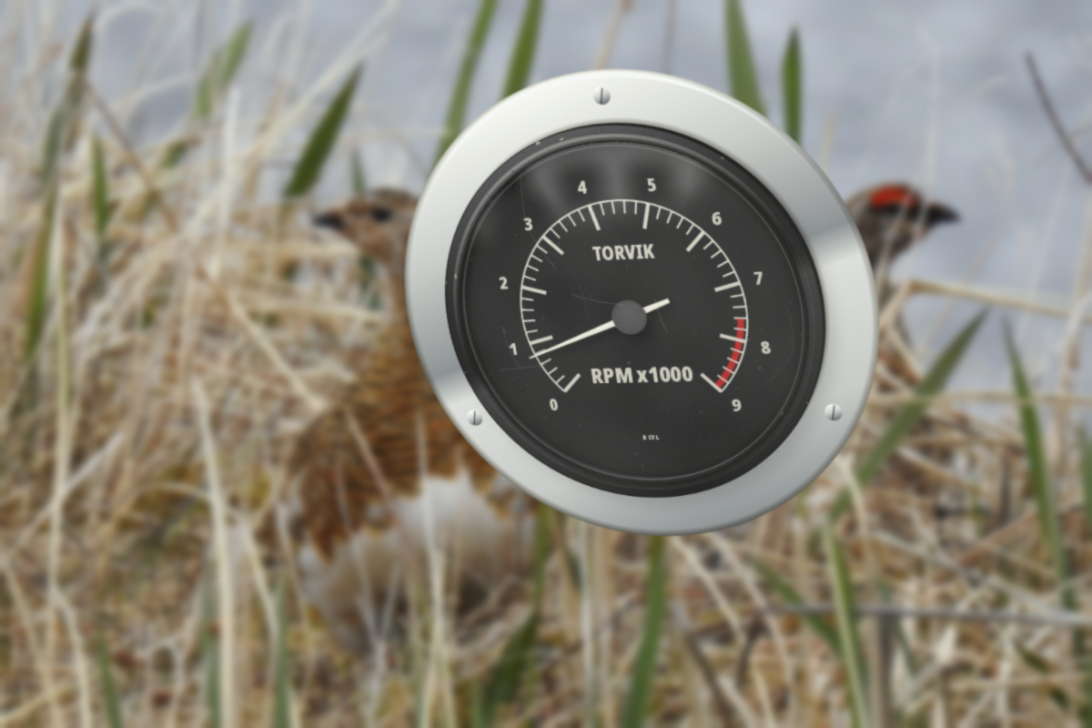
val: 800 (rpm)
